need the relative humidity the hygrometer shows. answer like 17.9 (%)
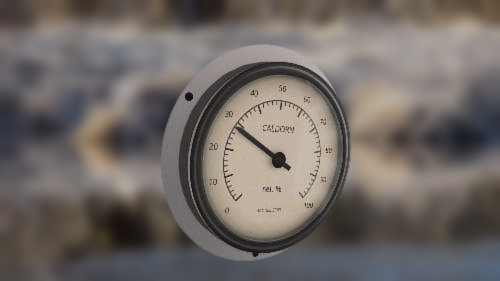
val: 28 (%)
